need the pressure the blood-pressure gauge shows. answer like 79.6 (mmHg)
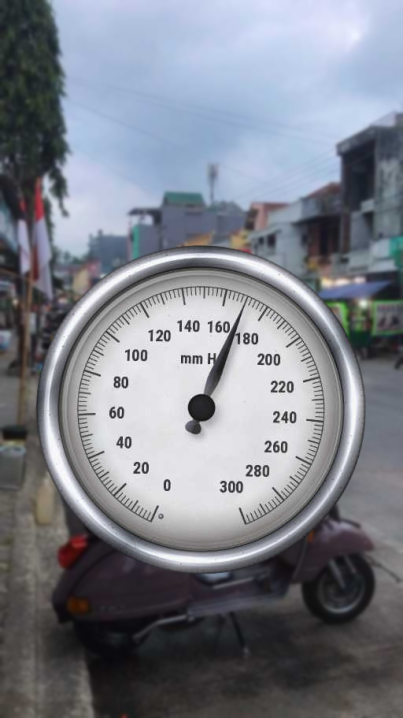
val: 170 (mmHg)
